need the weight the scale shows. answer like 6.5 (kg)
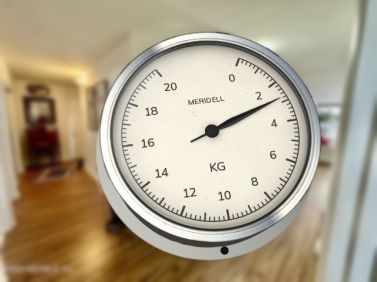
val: 2.8 (kg)
